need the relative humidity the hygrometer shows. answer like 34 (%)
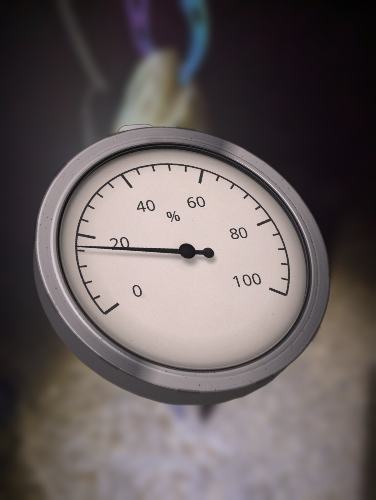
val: 16 (%)
